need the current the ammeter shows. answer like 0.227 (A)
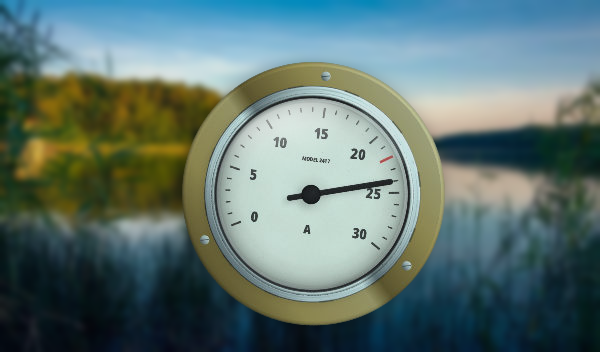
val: 24 (A)
